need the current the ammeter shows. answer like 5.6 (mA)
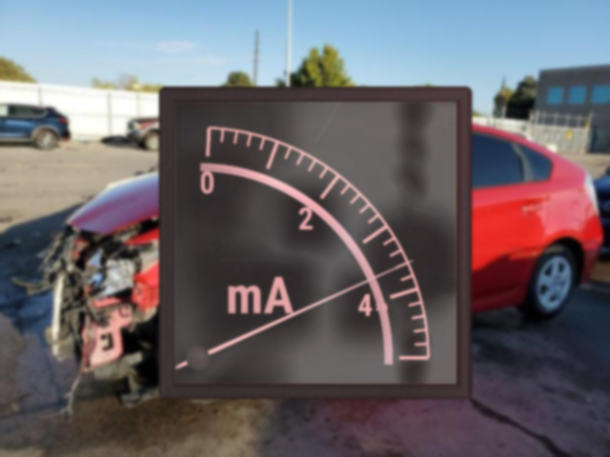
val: 3.6 (mA)
